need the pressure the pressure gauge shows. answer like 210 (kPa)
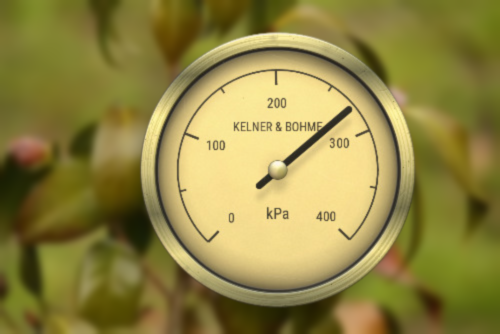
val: 275 (kPa)
